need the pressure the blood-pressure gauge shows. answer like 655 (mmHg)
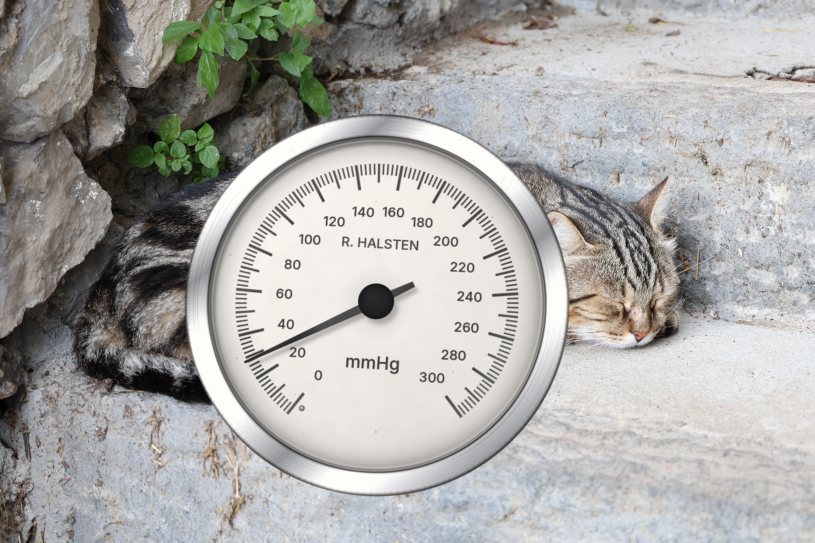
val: 28 (mmHg)
